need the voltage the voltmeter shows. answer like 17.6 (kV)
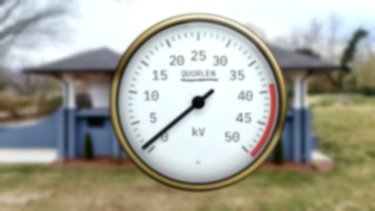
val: 1 (kV)
